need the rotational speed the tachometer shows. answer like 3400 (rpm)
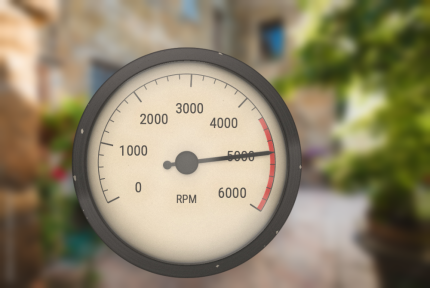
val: 5000 (rpm)
